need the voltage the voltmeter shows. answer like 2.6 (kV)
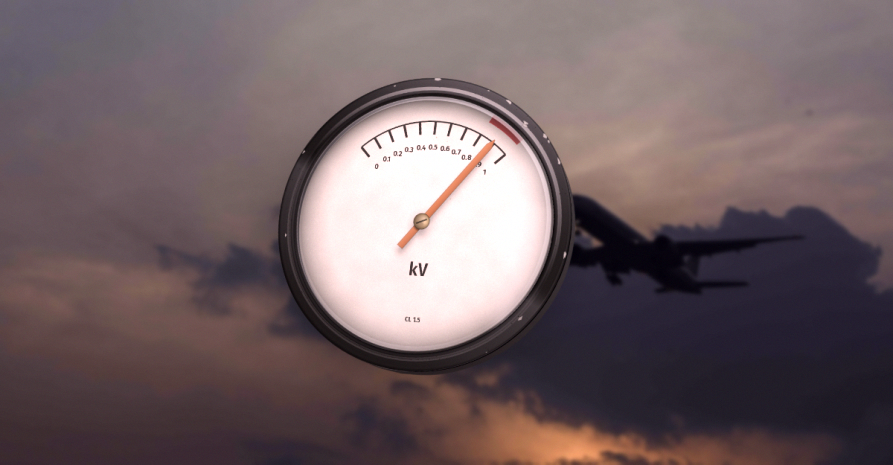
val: 0.9 (kV)
